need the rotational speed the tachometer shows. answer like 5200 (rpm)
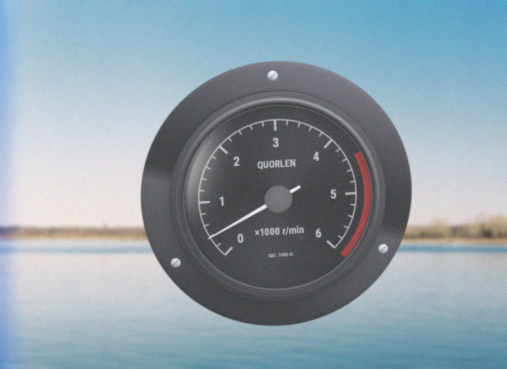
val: 400 (rpm)
